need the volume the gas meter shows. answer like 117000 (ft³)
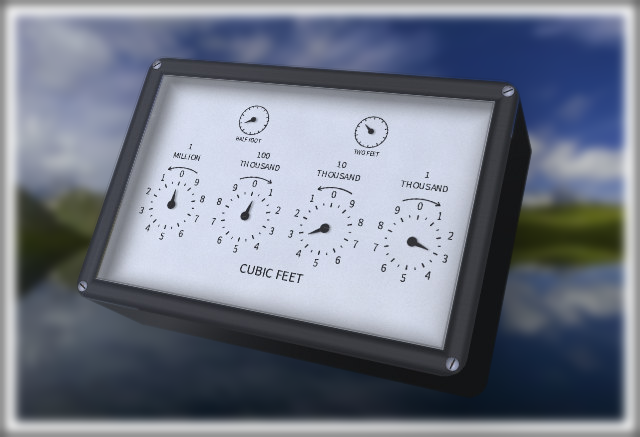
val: 3300 (ft³)
